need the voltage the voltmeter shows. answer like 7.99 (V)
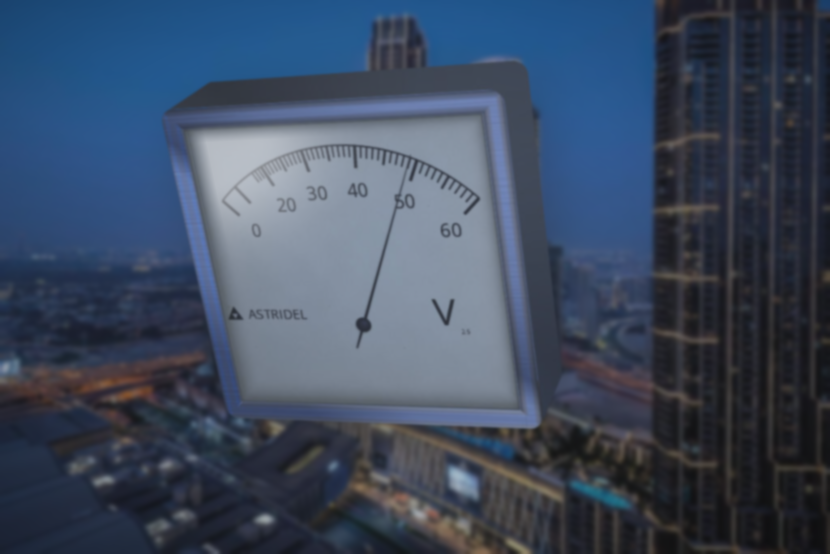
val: 49 (V)
